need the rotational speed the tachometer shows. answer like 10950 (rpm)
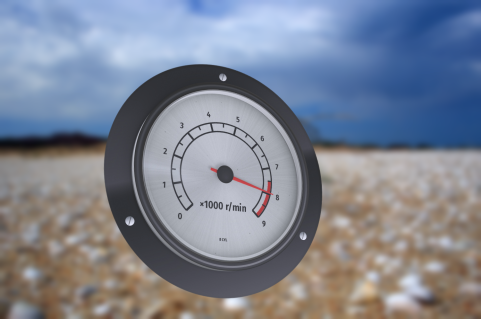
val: 8000 (rpm)
